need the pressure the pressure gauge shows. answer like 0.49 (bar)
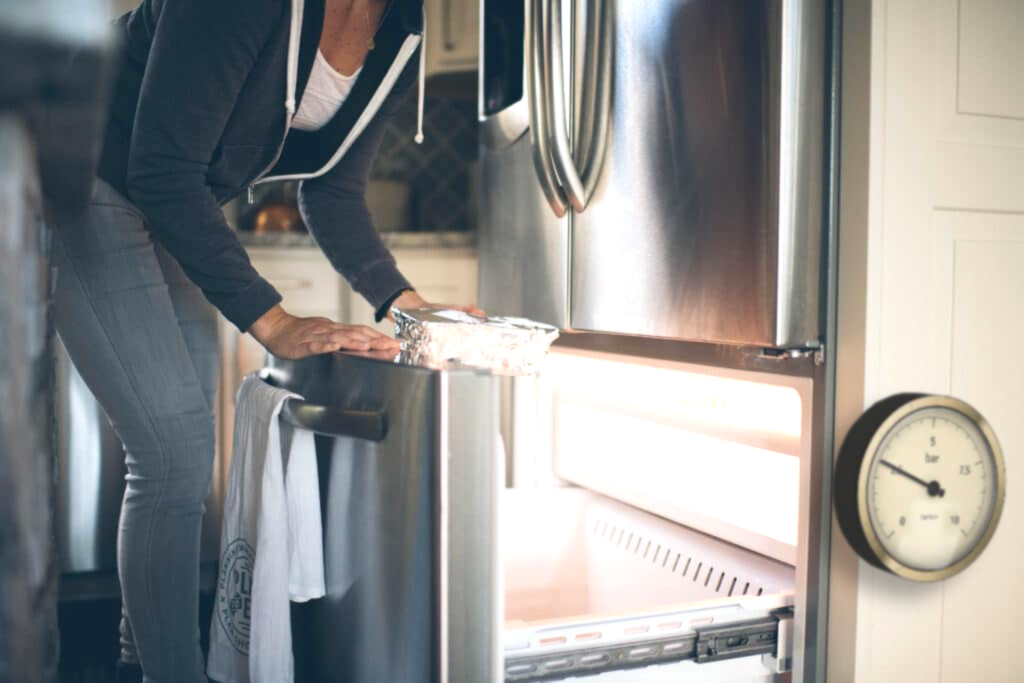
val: 2.5 (bar)
